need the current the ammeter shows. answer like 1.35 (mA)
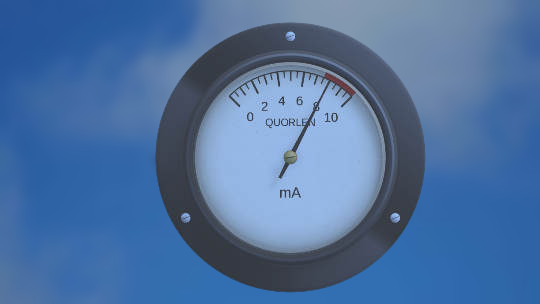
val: 8 (mA)
